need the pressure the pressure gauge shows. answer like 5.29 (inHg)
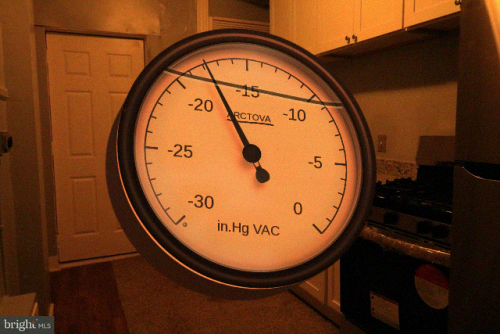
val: -18 (inHg)
